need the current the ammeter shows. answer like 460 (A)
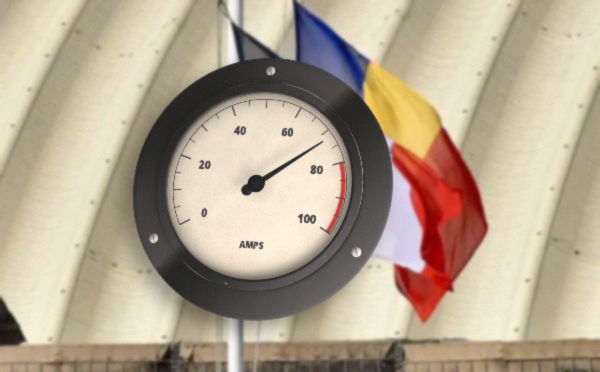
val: 72.5 (A)
